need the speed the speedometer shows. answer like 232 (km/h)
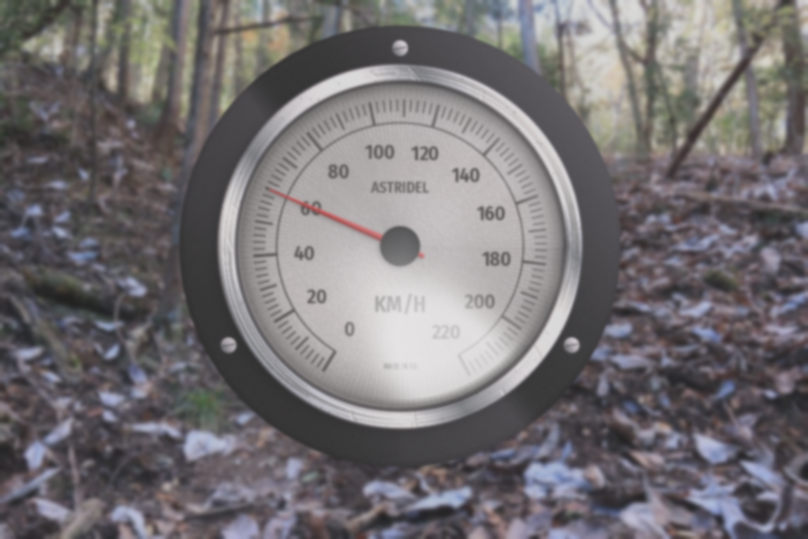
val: 60 (km/h)
